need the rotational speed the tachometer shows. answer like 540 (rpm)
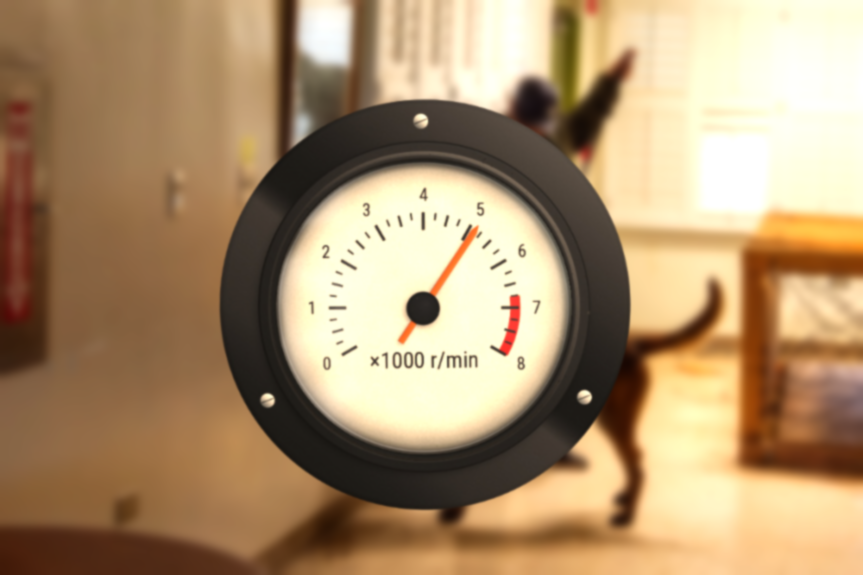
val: 5125 (rpm)
